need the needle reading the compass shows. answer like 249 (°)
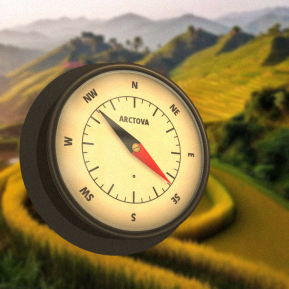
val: 130 (°)
